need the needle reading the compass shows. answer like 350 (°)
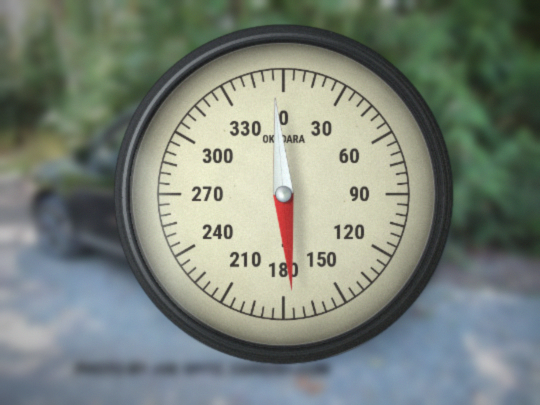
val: 175 (°)
